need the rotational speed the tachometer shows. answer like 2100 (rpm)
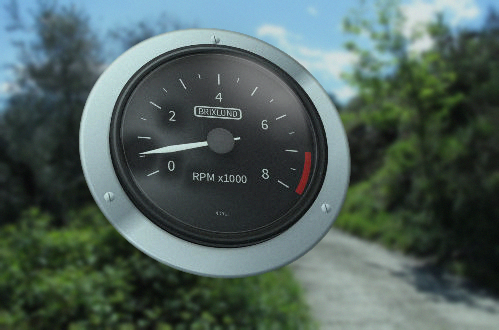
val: 500 (rpm)
